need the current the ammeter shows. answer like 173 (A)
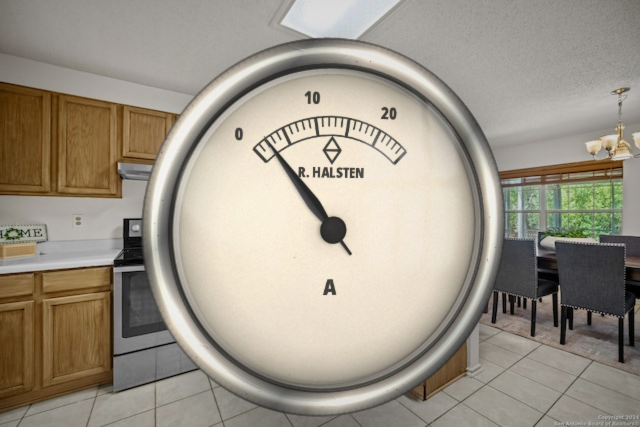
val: 2 (A)
